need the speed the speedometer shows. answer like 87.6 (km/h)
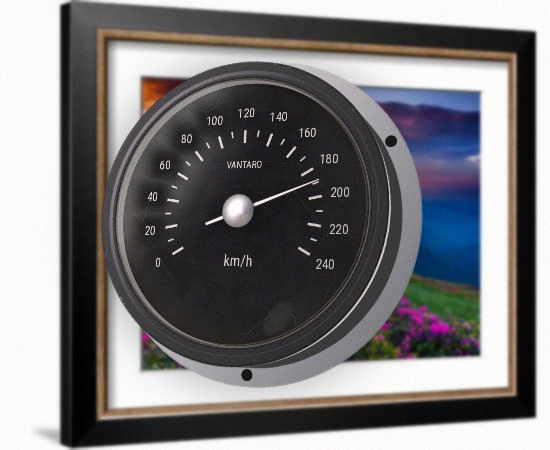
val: 190 (km/h)
